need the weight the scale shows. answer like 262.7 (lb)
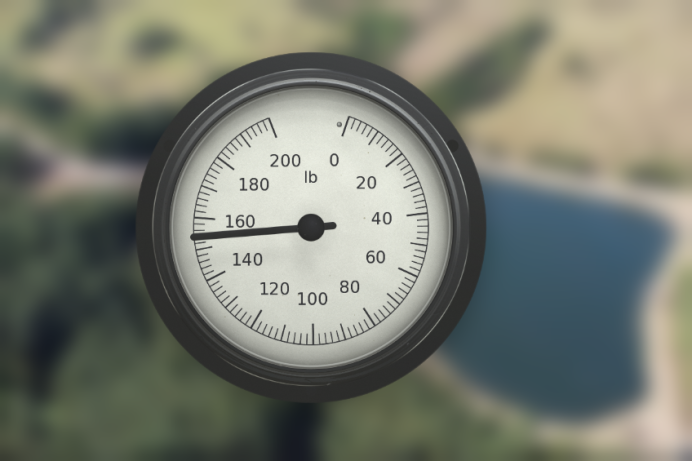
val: 154 (lb)
